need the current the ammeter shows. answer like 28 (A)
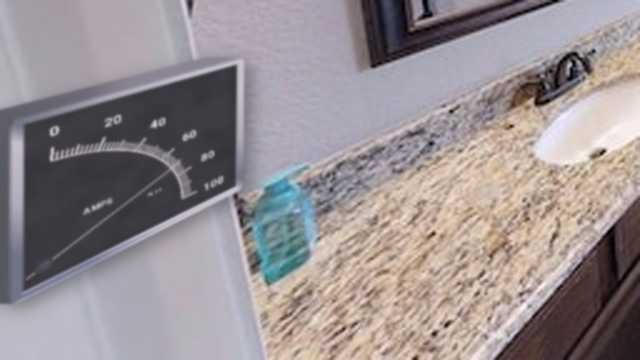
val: 70 (A)
